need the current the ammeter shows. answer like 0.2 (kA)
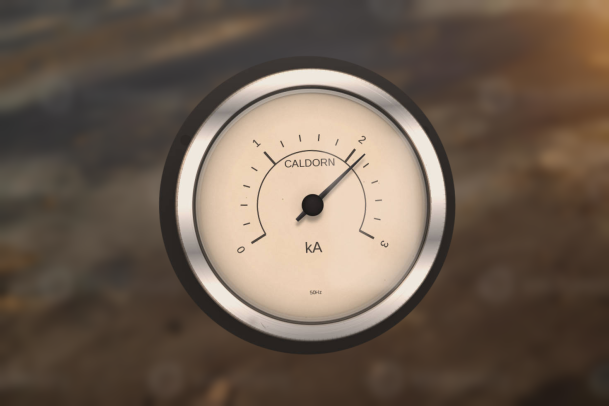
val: 2.1 (kA)
